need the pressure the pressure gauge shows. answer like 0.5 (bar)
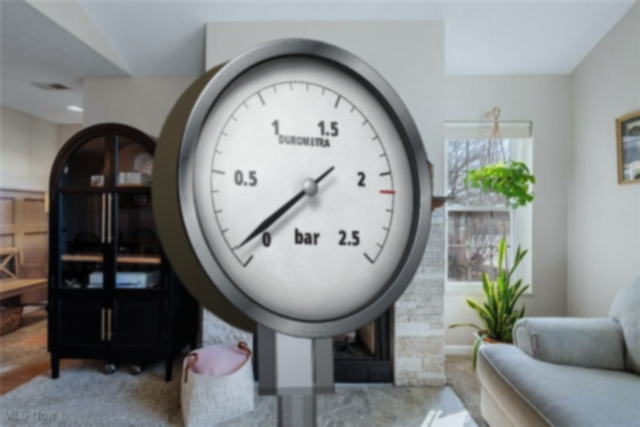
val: 0.1 (bar)
